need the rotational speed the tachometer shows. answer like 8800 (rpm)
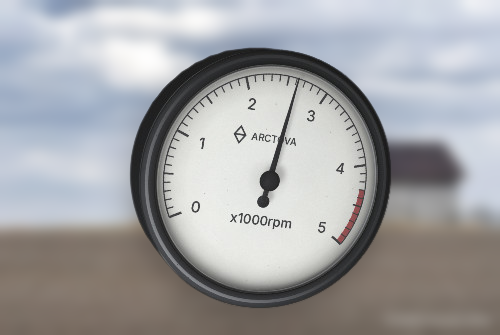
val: 2600 (rpm)
